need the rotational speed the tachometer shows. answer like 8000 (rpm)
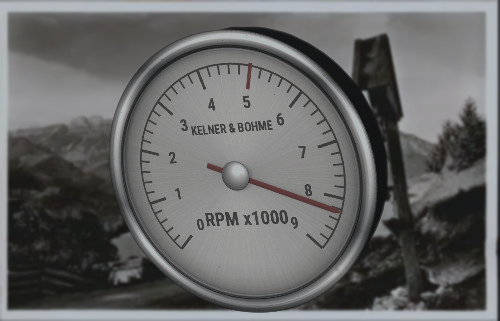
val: 8200 (rpm)
